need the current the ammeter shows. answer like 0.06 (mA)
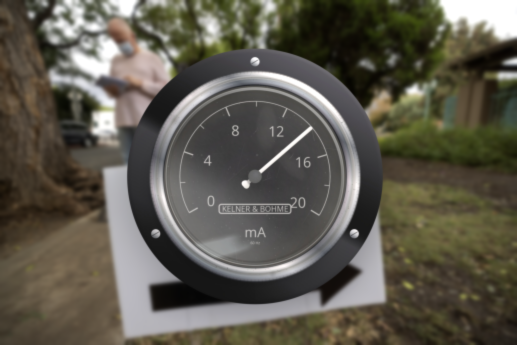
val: 14 (mA)
